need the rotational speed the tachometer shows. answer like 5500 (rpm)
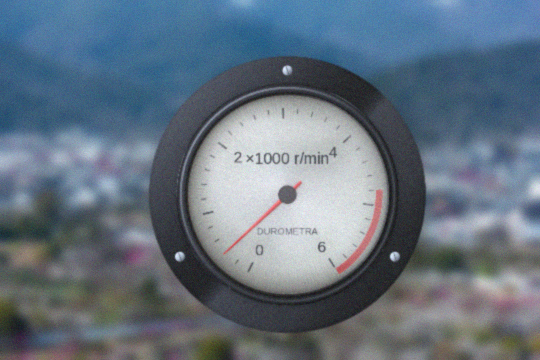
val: 400 (rpm)
